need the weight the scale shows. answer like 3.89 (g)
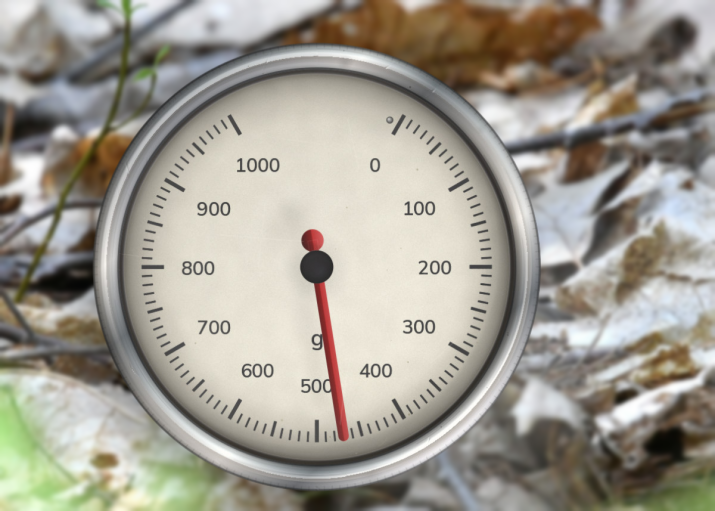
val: 470 (g)
